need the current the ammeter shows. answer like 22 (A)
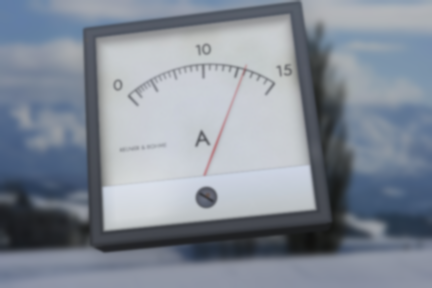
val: 13 (A)
